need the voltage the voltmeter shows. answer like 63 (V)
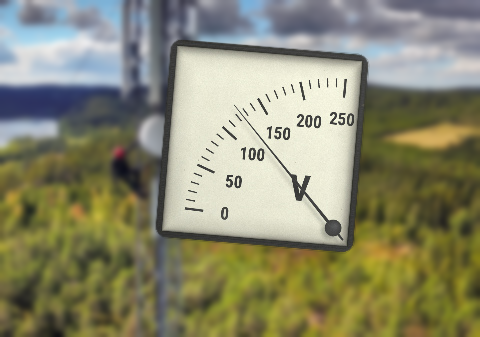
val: 125 (V)
